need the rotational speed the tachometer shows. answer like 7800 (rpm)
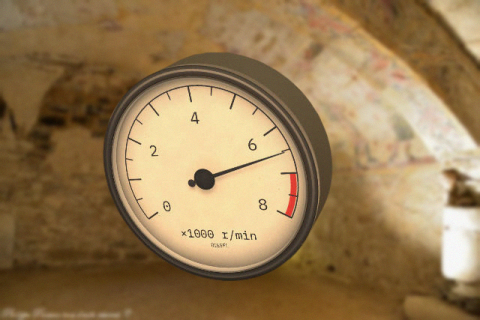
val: 6500 (rpm)
